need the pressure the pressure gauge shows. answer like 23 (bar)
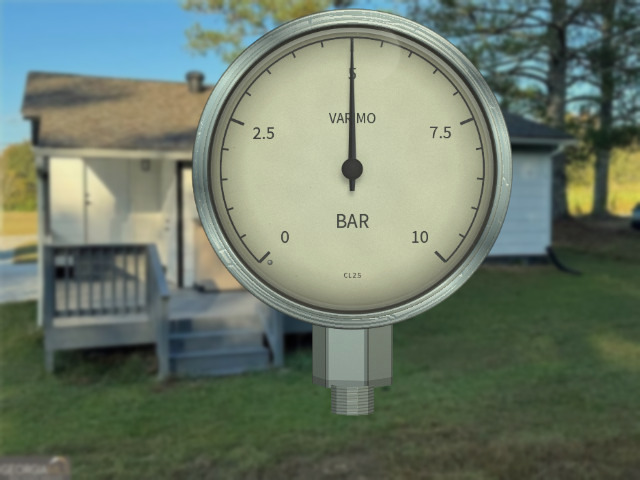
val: 5 (bar)
